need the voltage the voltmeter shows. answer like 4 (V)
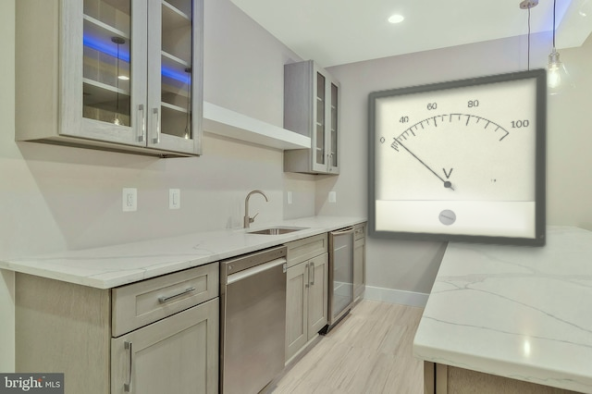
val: 20 (V)
